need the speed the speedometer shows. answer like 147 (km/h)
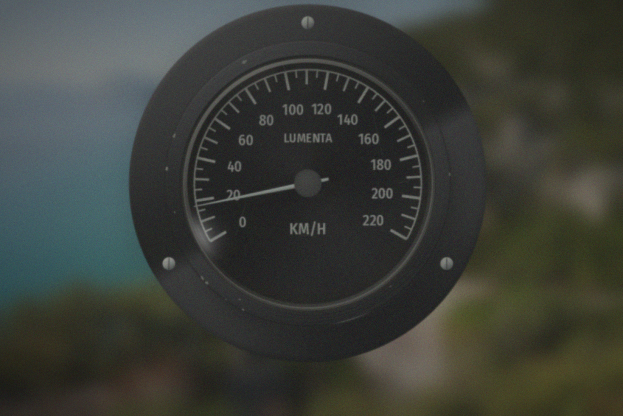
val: 17.5 (km/h)
